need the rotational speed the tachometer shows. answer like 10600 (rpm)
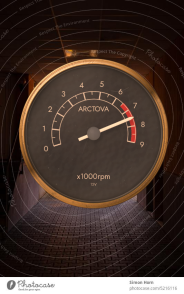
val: 7500 (rpm)
